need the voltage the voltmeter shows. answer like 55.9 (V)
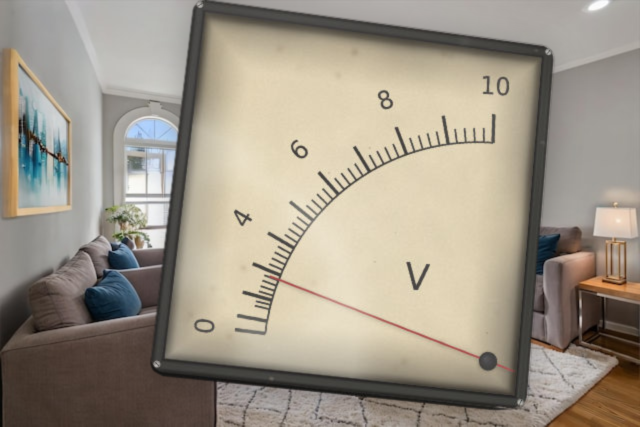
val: 2.8 (V)
